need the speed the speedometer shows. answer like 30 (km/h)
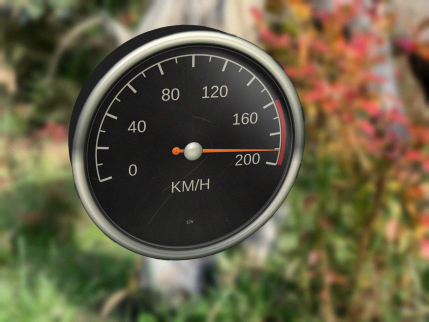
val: 190 (km/h)
